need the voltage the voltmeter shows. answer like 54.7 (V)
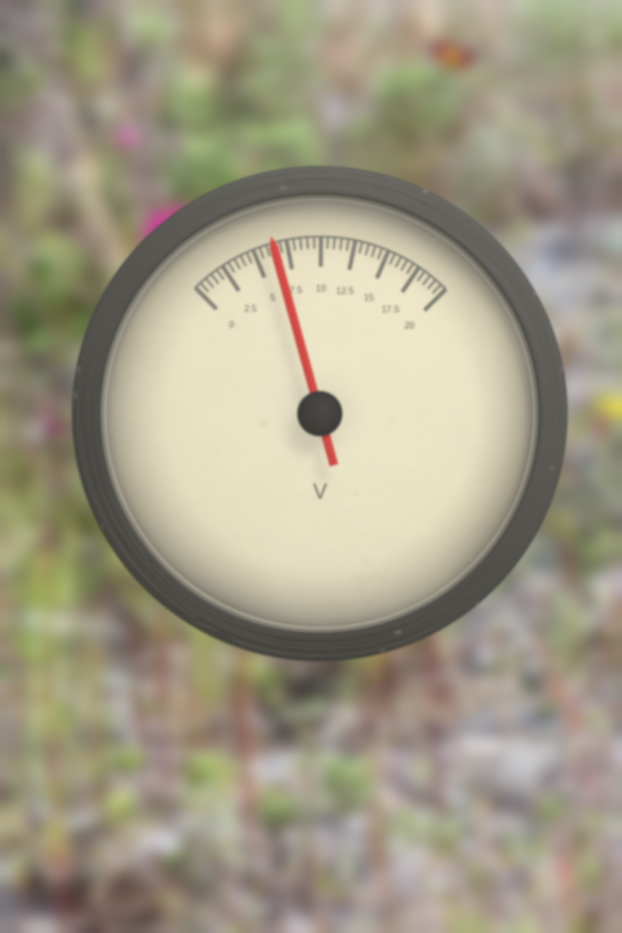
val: 6.5 (V)
